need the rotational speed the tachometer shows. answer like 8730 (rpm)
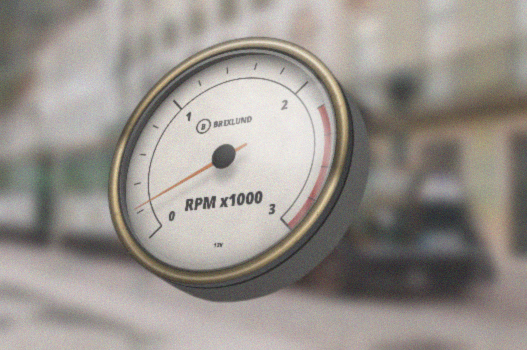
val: 200 (rpm)
